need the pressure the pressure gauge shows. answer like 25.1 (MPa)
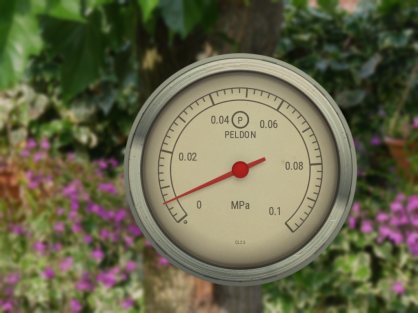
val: 0.006 (MPa)
